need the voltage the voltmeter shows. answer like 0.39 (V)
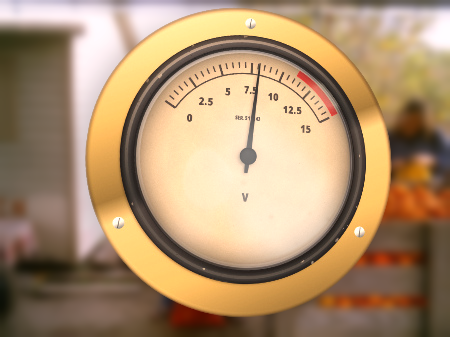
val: 8 (V)
